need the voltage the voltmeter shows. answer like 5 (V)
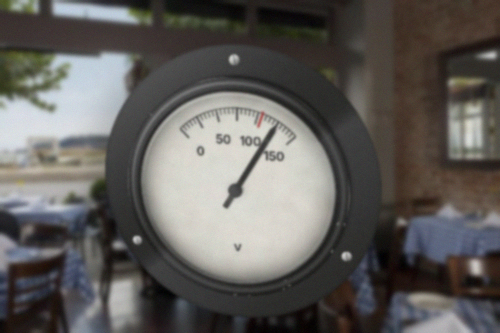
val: 125 (V)
